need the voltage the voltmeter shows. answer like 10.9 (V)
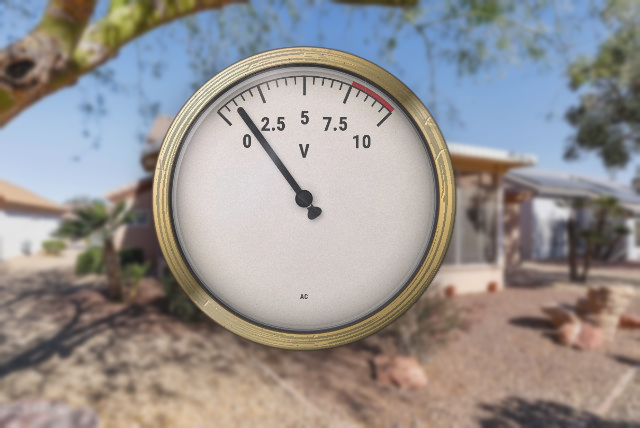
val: 1 (V)
